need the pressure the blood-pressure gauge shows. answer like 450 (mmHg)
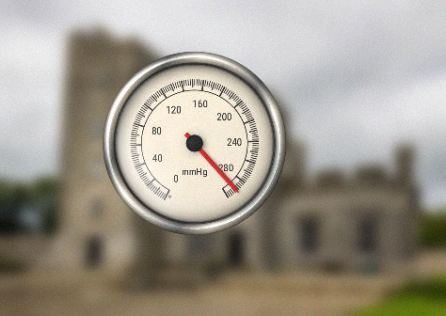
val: 290 (mmHg)
